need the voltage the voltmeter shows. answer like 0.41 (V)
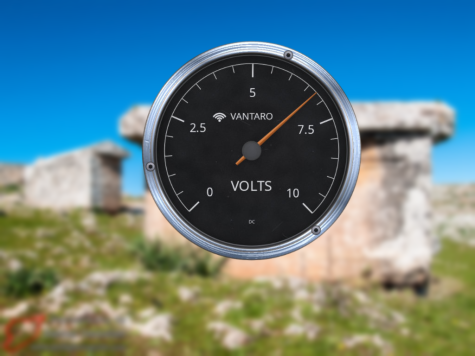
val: 6.75 (V)
